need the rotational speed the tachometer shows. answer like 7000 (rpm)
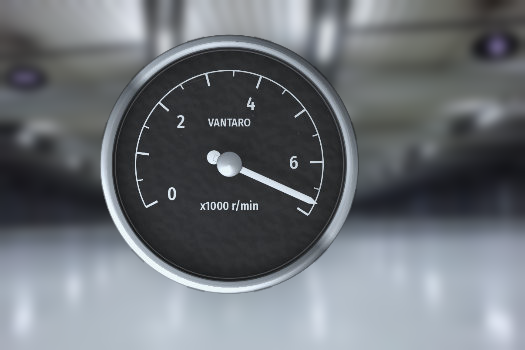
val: 6750 (rpm)
